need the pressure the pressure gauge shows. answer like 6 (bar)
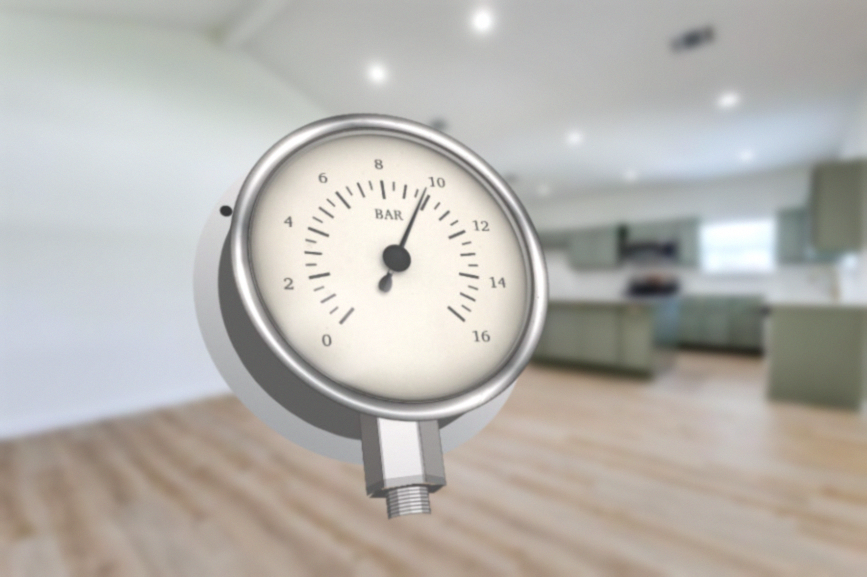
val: 9.75 (bar)
